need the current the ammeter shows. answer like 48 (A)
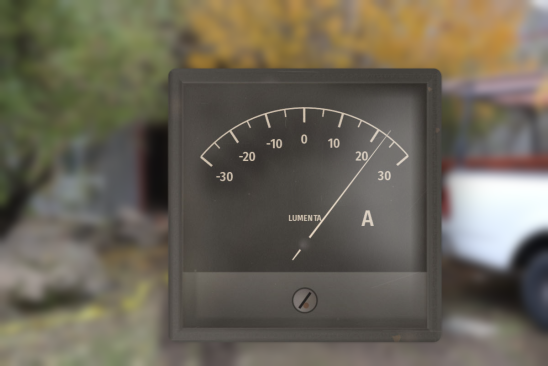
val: 22.5 (A)
